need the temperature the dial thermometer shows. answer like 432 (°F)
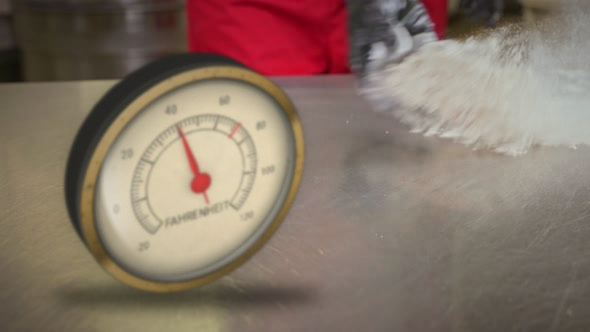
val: 40 (°F)
